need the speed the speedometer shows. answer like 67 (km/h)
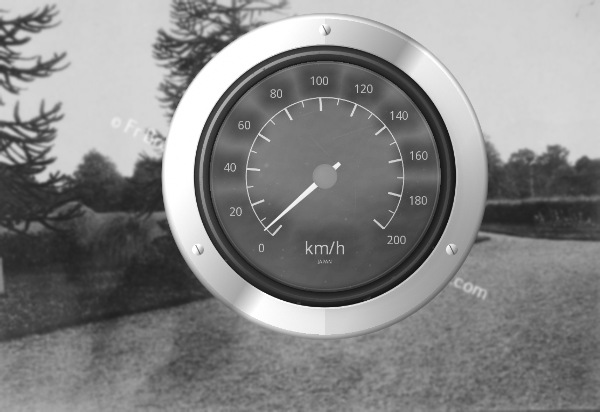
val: 5 (km/h)
